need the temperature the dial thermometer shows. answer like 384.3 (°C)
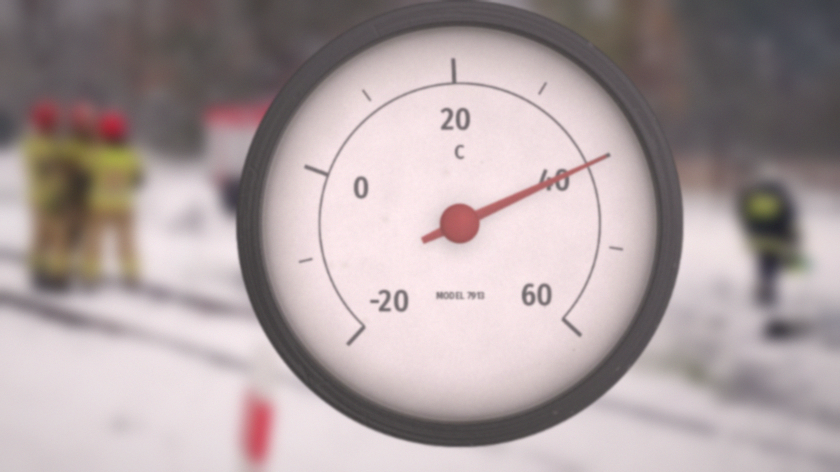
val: 40 (°C)
